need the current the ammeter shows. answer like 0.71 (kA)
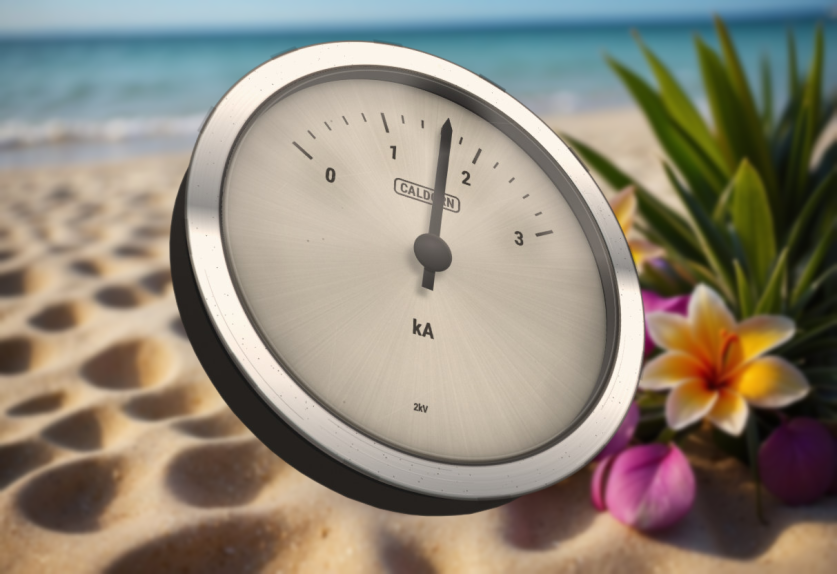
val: 1.6 (kA)
